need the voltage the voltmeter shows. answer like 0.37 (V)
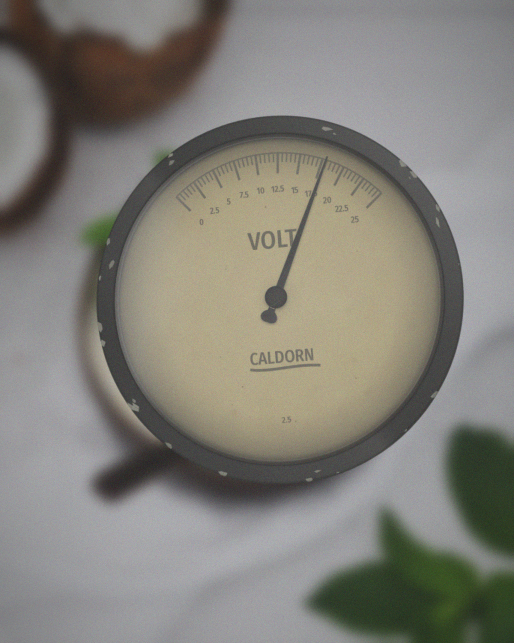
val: 18 (V)
